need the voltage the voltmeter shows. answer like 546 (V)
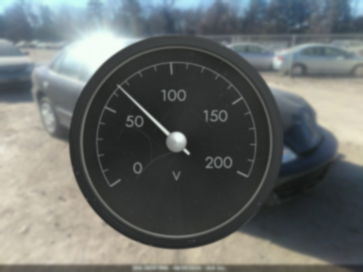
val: 65 (V)
